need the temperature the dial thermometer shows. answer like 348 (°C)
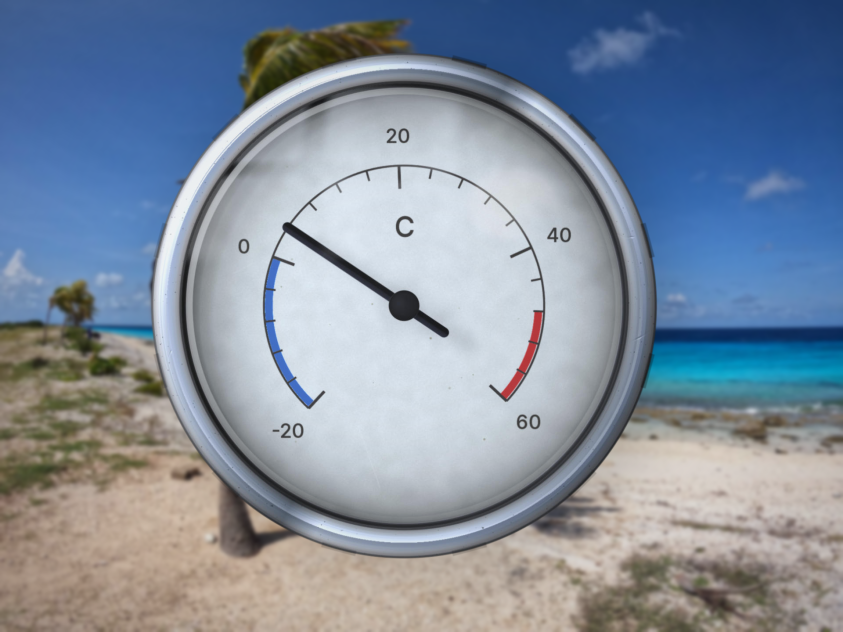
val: 4 (°C)
